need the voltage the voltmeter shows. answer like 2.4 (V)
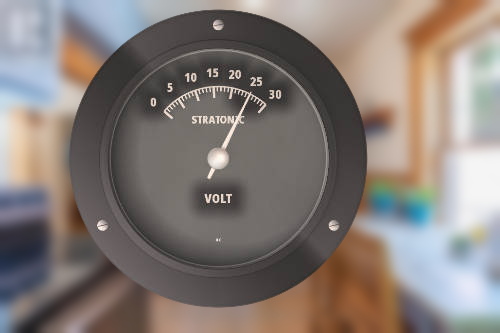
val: 25 (V)
